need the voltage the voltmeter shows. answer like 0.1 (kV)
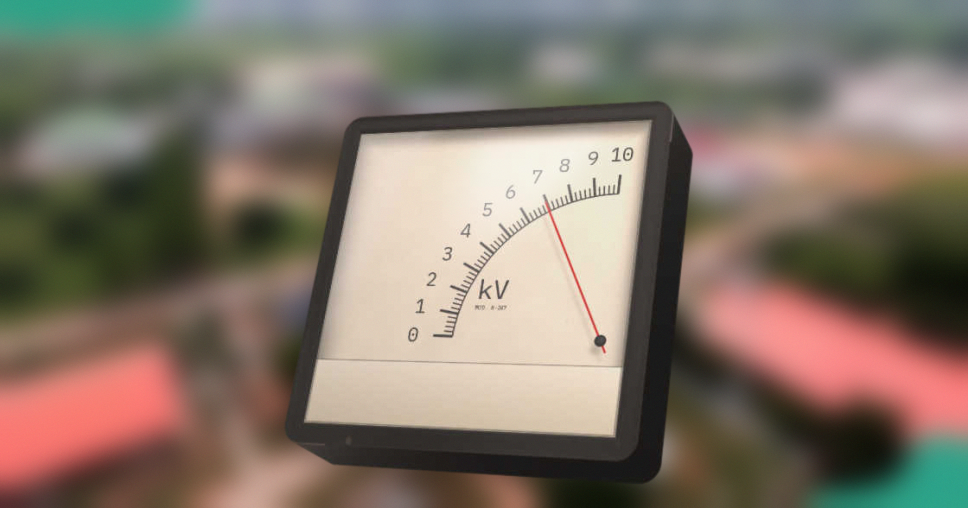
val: 7 (kV)
